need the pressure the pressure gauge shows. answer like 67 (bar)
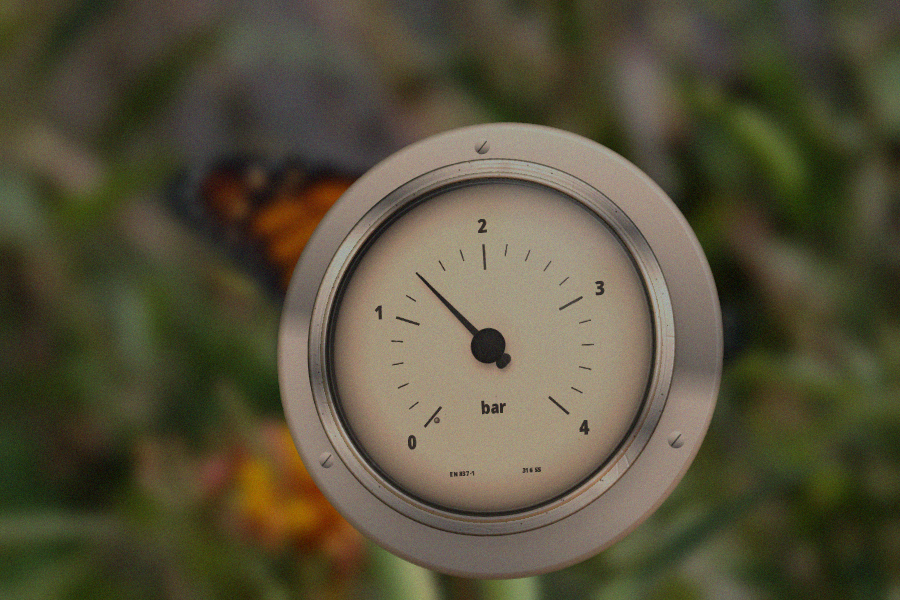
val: 1.4 (bar)
